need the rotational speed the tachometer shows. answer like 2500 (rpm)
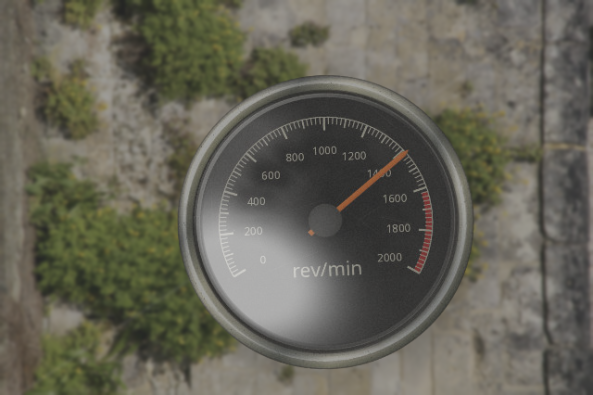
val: 1420 (rpm)
